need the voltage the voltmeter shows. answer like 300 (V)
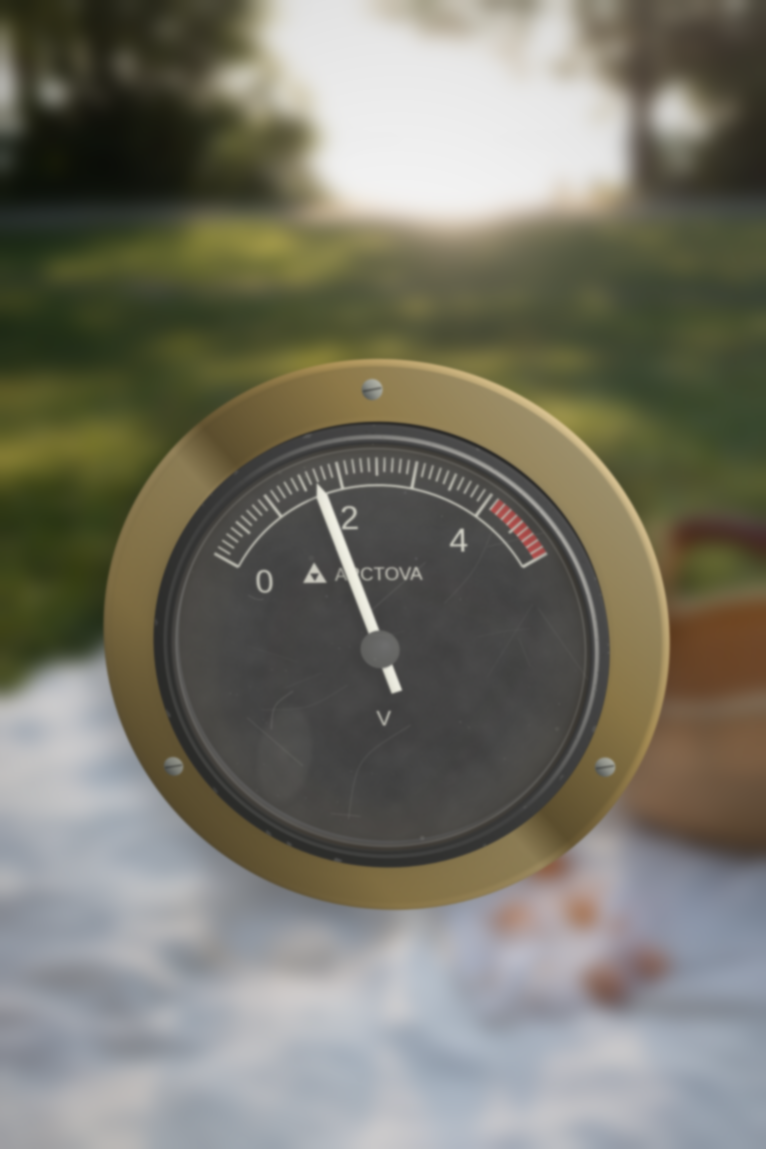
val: 1.7 (V)
